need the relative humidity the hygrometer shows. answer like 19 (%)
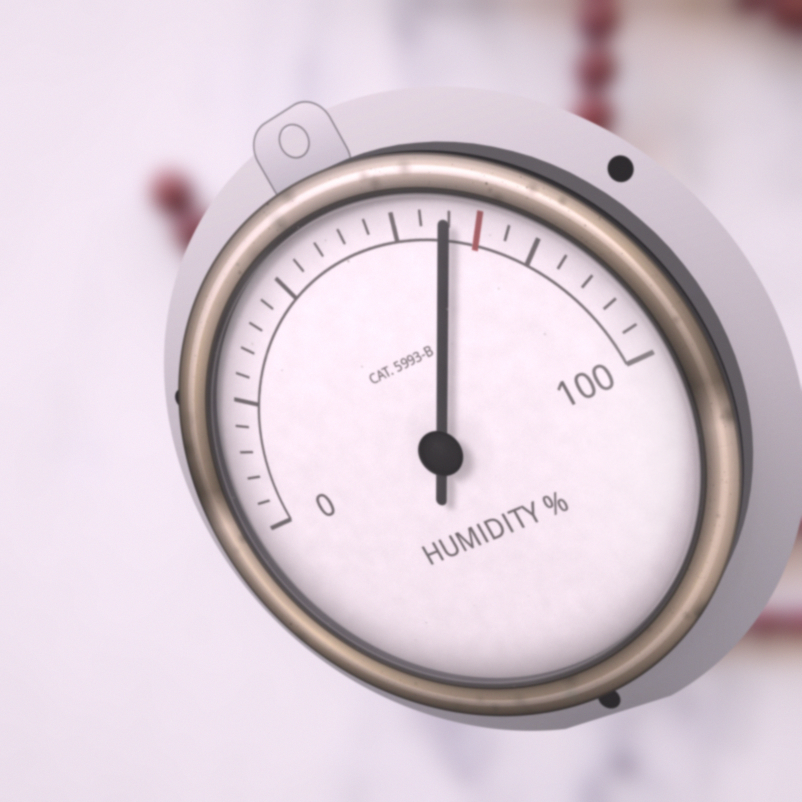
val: 68 (%)
